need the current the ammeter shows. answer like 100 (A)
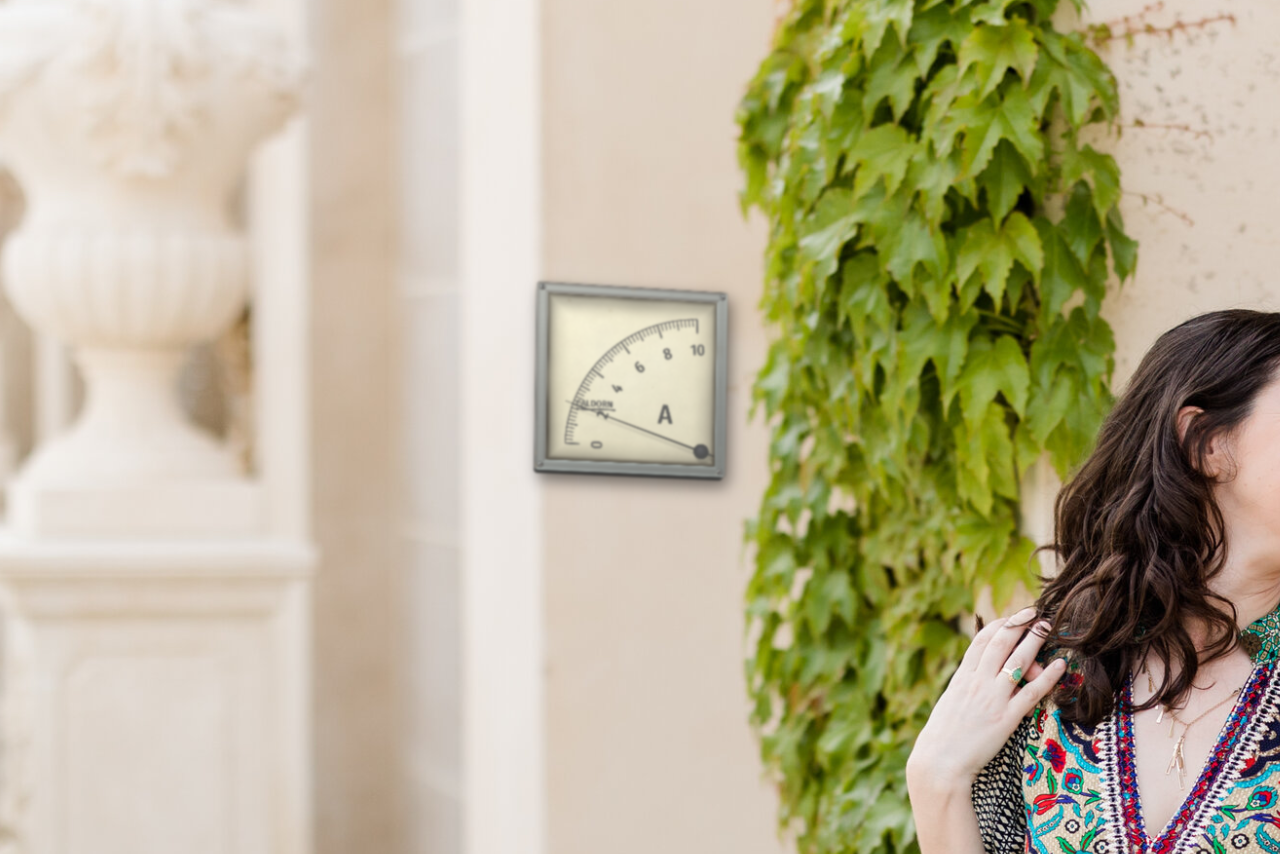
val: 2 (A)
